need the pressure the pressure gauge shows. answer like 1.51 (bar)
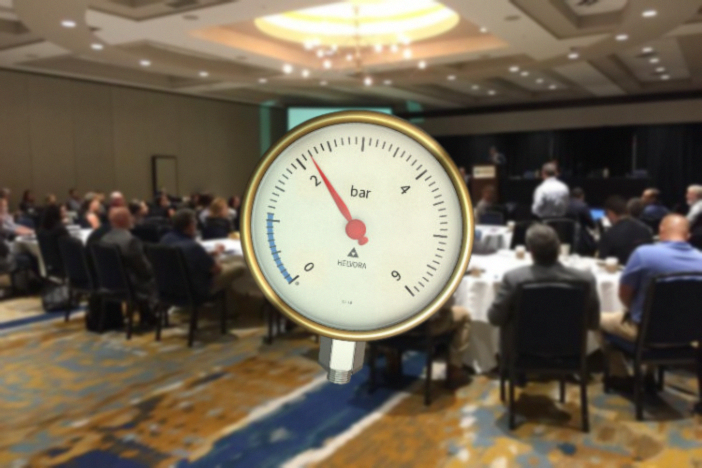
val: 2.2 (bar)
